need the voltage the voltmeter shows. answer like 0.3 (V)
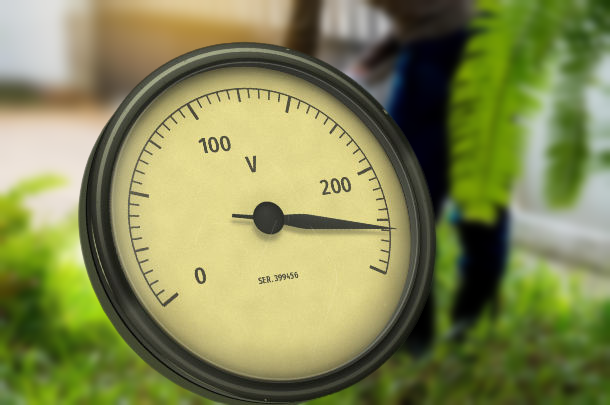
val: 230 (V)
